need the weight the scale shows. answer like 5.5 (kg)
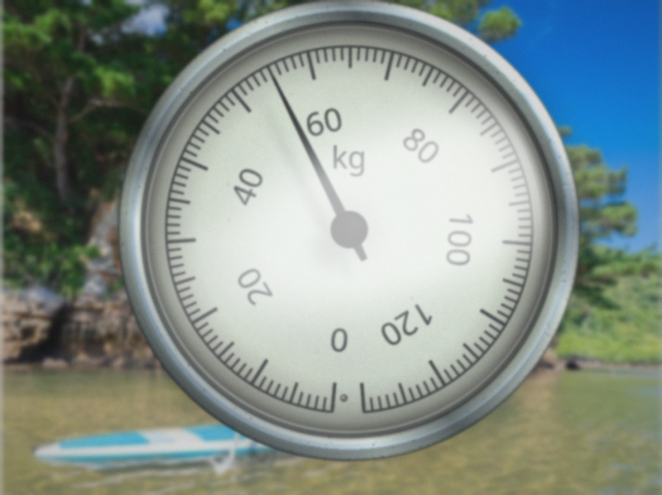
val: 55 (kg)
